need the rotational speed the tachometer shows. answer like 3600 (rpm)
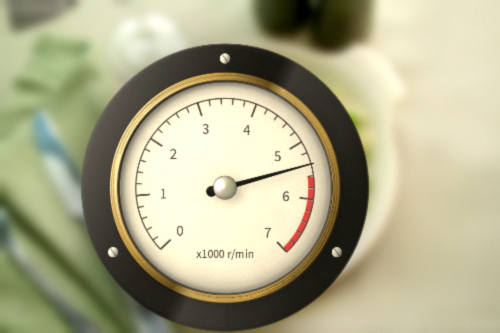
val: 5400 (rpm)
